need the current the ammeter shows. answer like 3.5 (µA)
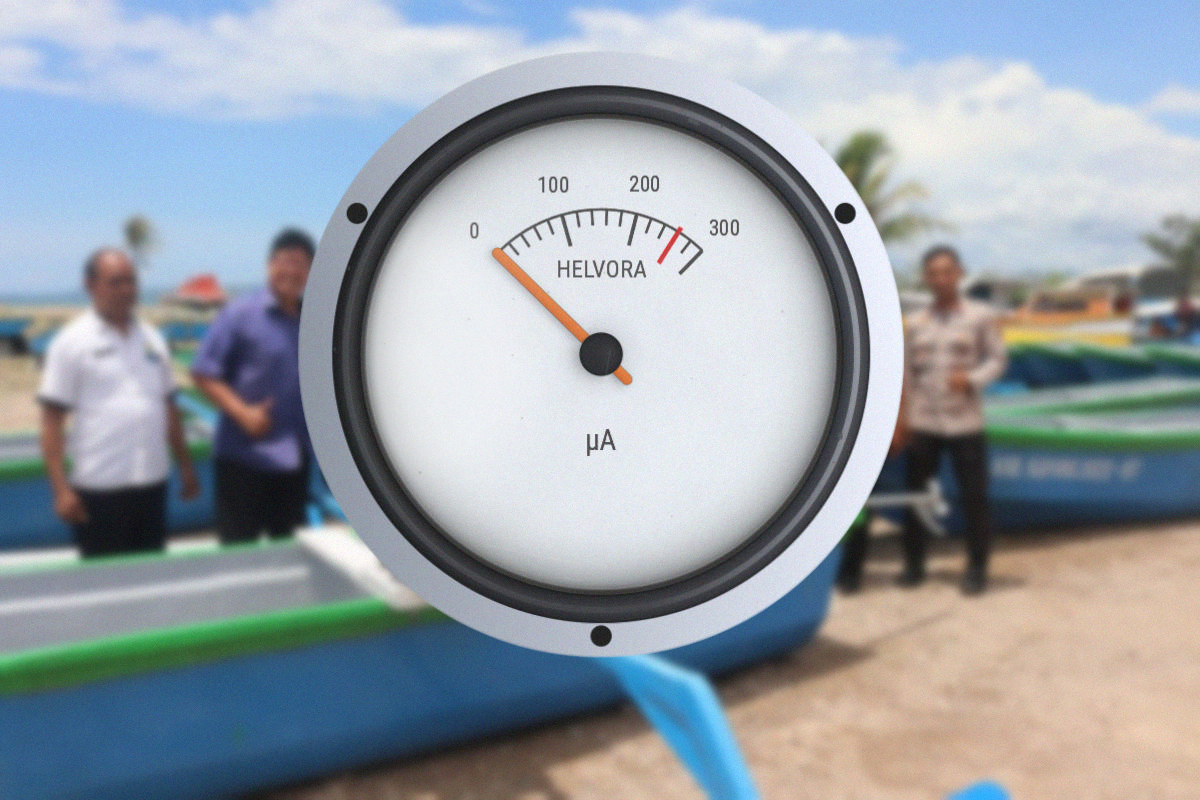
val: 0 (µA)
